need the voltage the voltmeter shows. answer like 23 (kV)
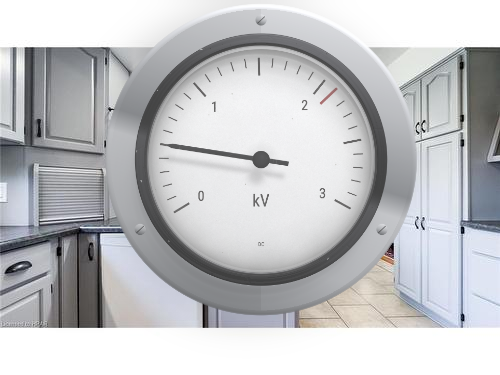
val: 0.5 (kV)
